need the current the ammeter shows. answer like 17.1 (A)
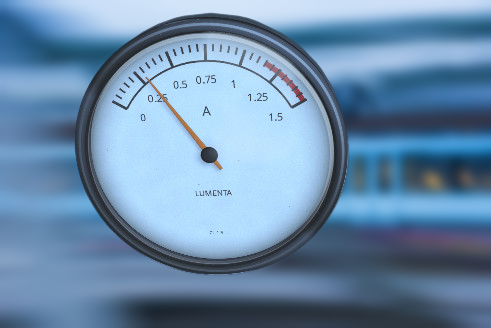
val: 0.3 (A)
